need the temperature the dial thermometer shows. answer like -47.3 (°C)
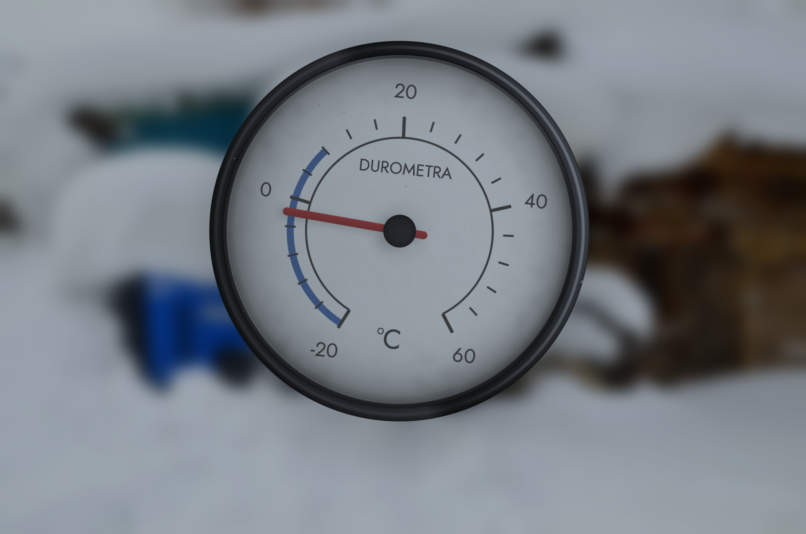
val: -2 (°C)
